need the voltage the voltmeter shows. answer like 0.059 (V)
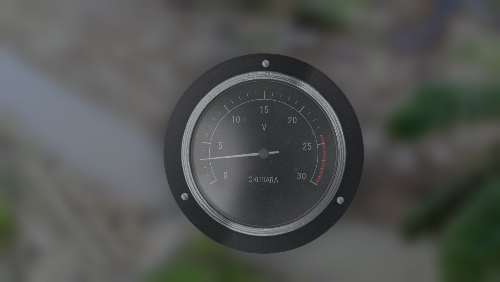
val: 3 (V)
